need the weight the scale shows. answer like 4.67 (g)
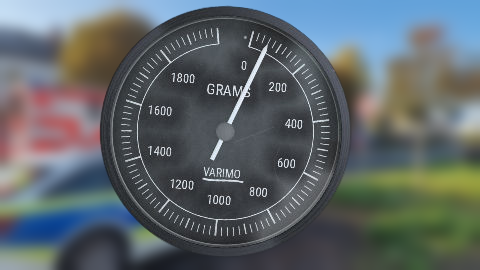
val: 60 (g)
